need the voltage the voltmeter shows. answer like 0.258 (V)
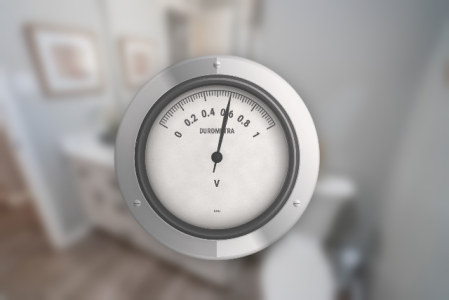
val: 0.6 (V)
